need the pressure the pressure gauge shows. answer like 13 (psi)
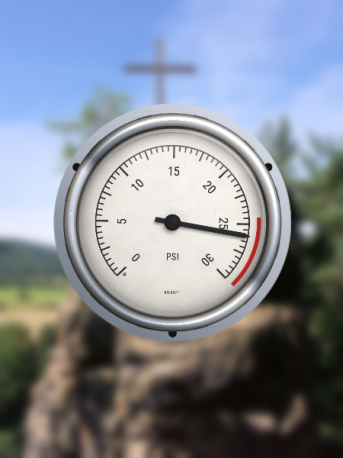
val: 26 (psi)
